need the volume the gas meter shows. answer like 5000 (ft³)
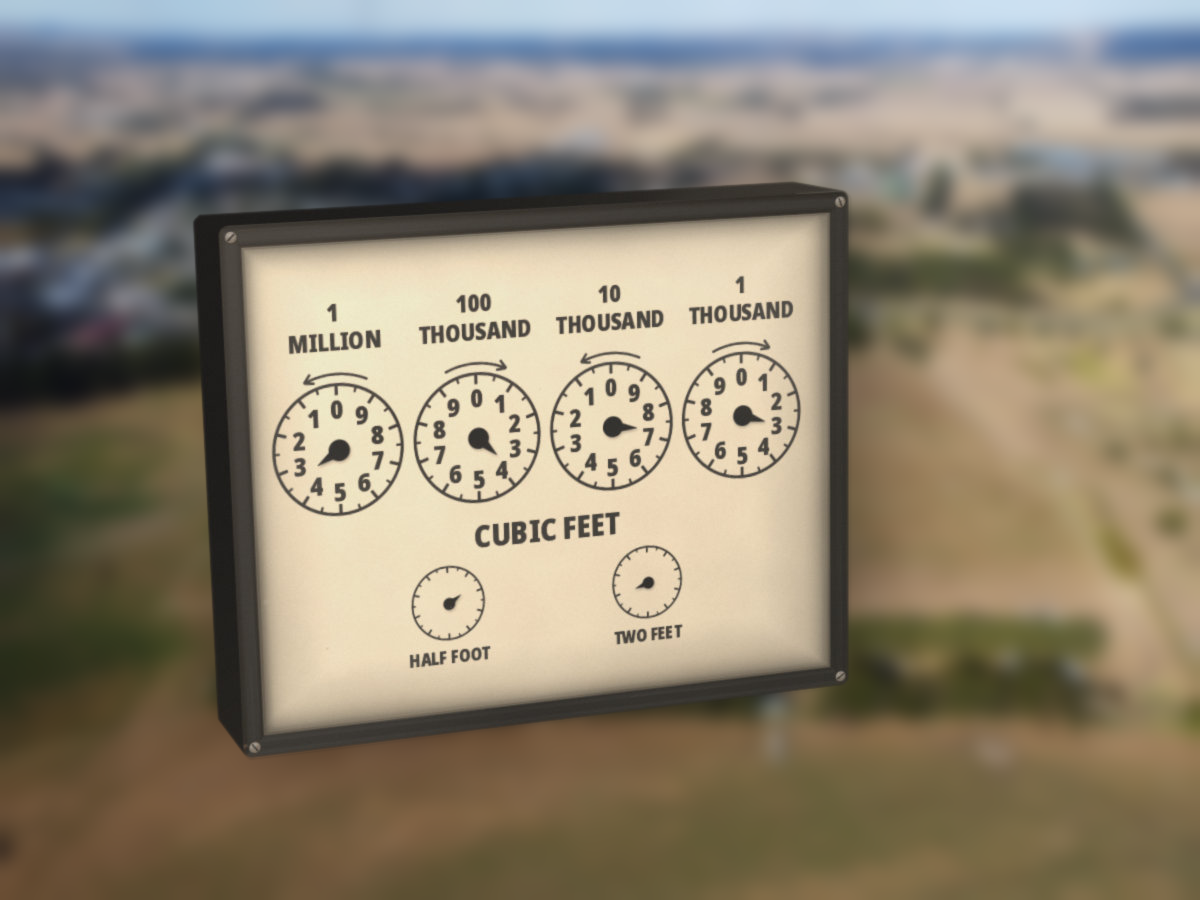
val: 337300 (ft³)
